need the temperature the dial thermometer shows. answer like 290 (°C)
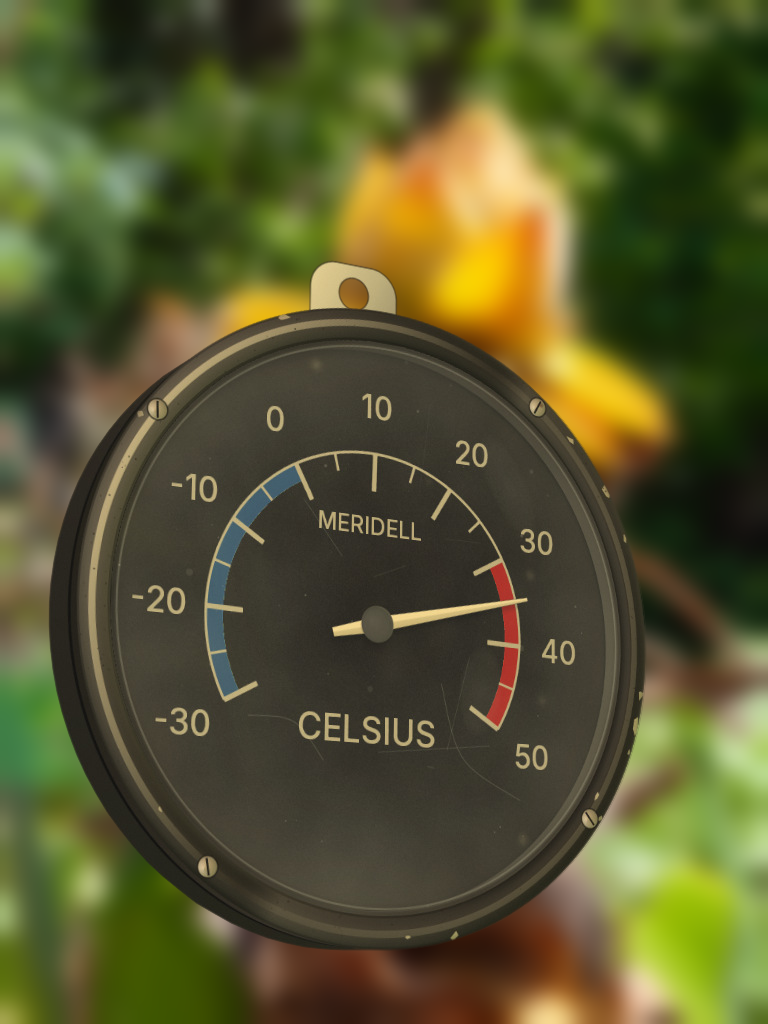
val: 35 (°C)
